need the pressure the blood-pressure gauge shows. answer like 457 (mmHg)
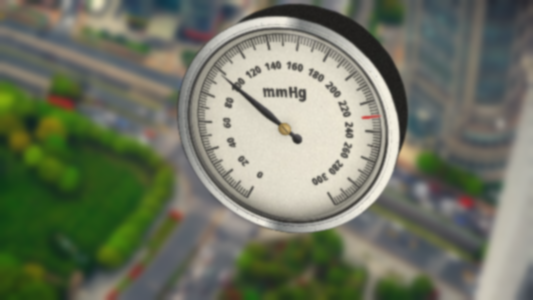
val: 100 (mmHg)
